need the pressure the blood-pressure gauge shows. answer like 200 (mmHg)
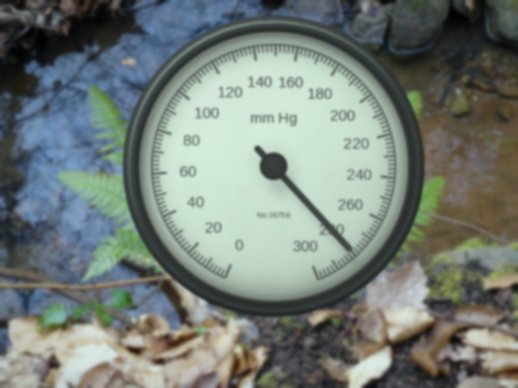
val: 280 (mmHg)
